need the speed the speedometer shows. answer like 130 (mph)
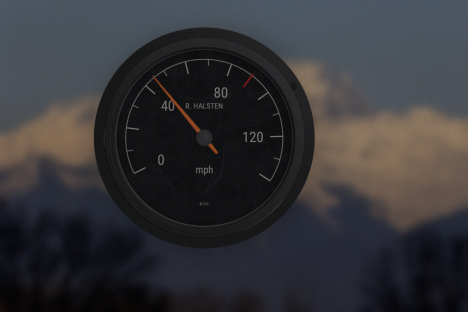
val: 45 (mph)
